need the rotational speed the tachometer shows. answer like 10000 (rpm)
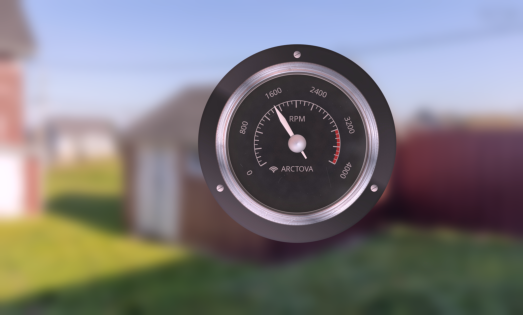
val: 1500 (rpm)
